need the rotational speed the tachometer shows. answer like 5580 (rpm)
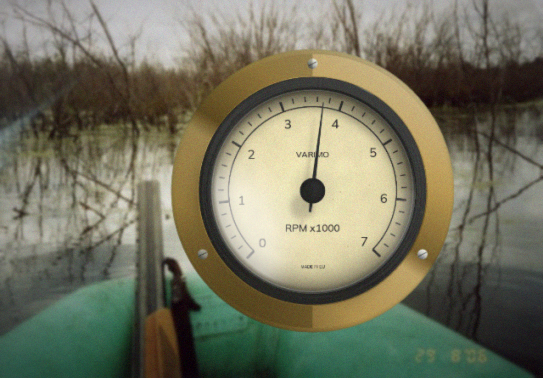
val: 3700 (rpm)
